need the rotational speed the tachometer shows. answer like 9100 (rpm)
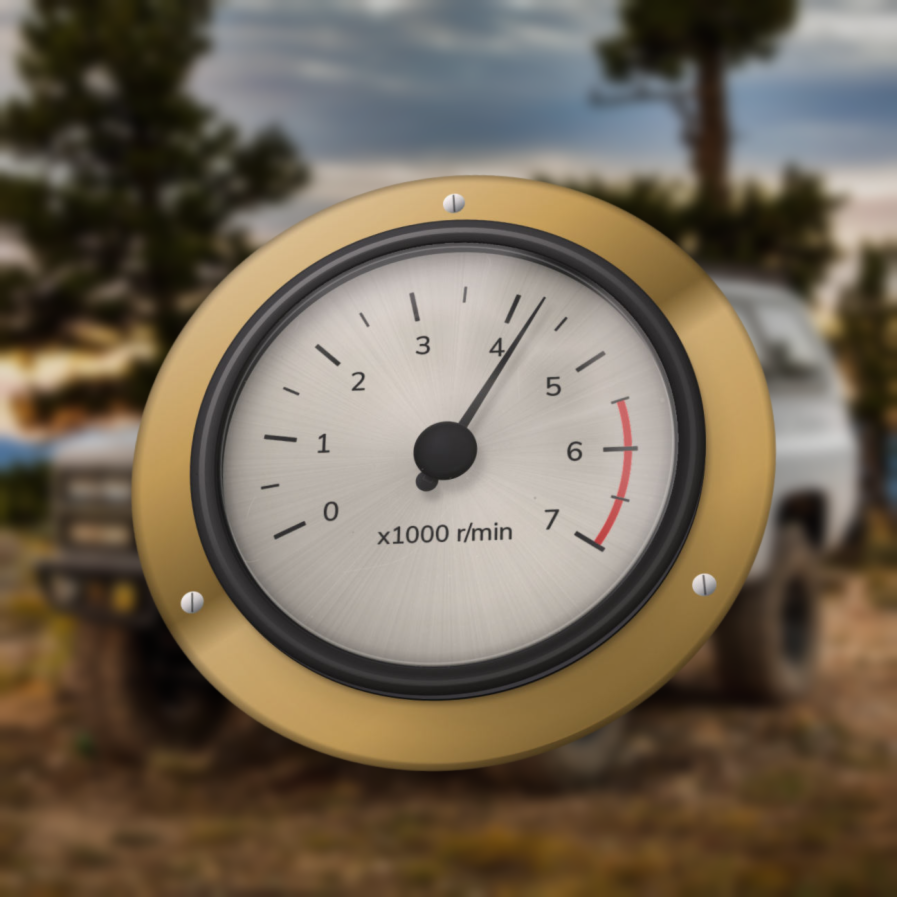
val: 4250 (rpm)
